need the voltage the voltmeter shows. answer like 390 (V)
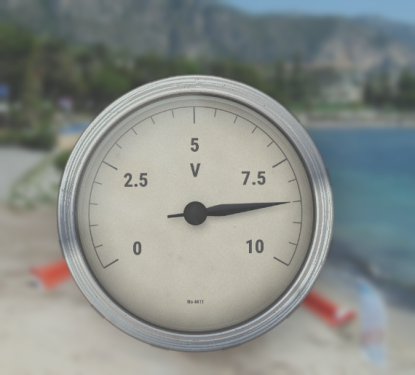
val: 8.5 (V)
